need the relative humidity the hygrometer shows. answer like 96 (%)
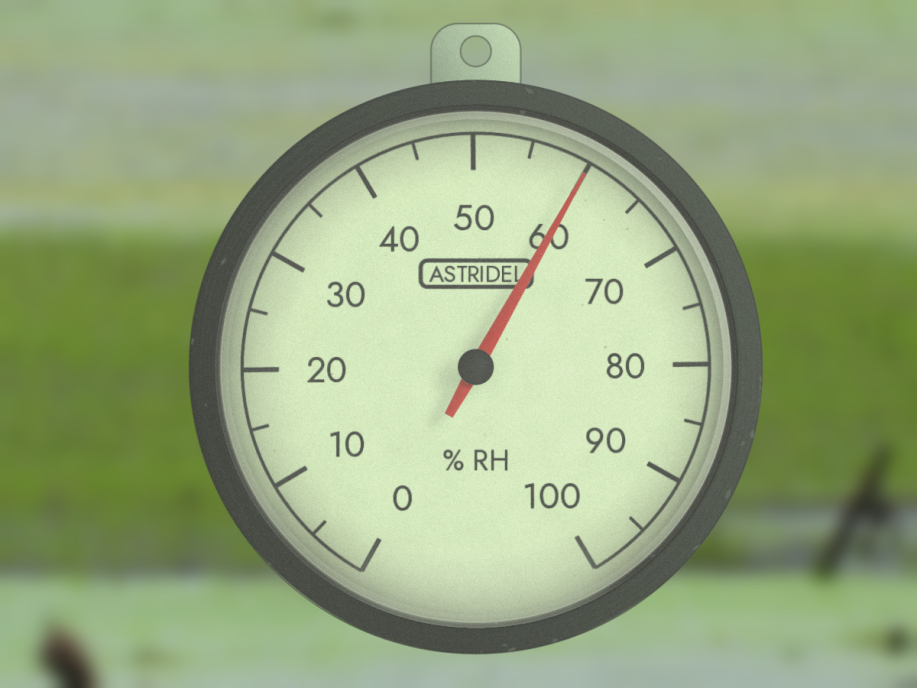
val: 60 (%)
